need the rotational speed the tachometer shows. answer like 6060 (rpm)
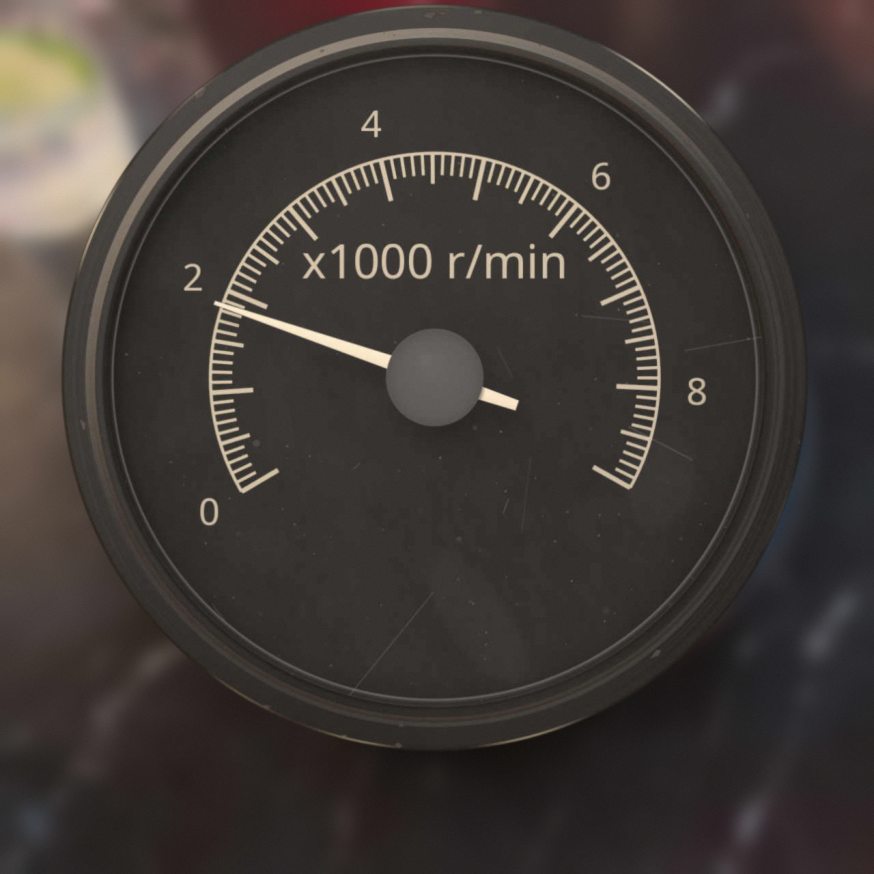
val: 1850 (rpm)
